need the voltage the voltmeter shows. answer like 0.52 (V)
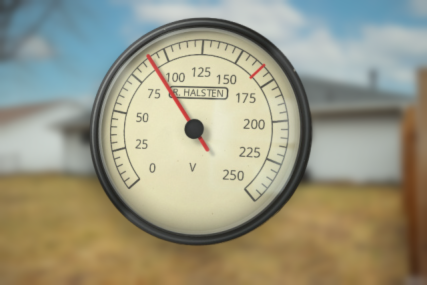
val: 90 (V)
